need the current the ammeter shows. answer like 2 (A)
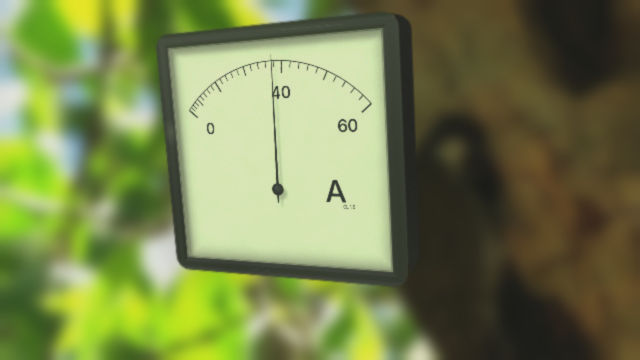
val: 38 (A)
